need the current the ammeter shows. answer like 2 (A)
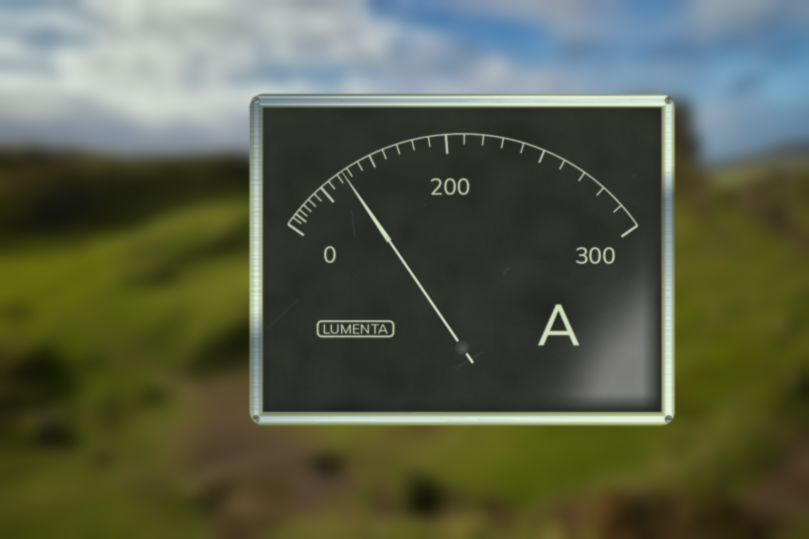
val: 125 (A)
